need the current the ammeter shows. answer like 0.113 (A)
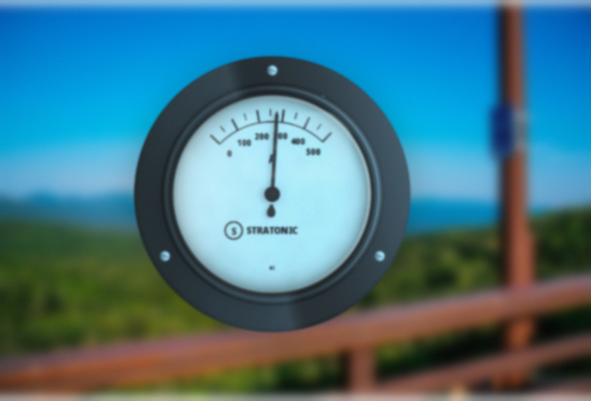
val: 275 (A)
